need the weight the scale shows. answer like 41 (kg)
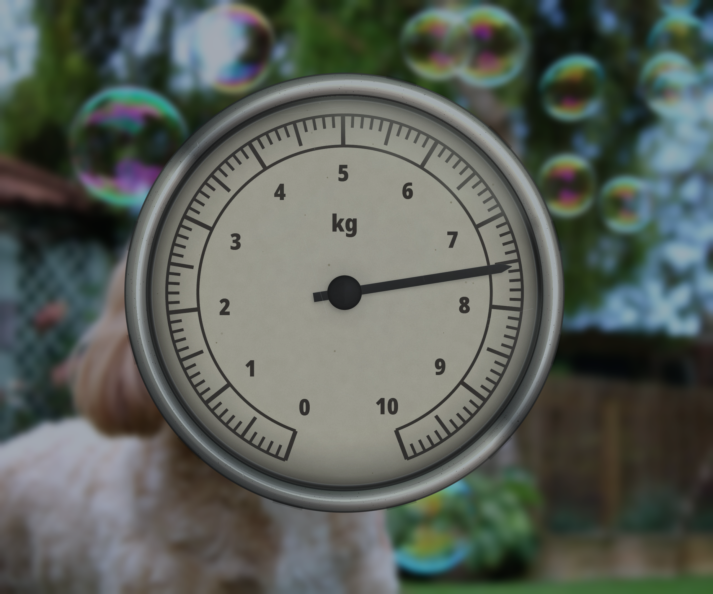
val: 7.55 (kg)
